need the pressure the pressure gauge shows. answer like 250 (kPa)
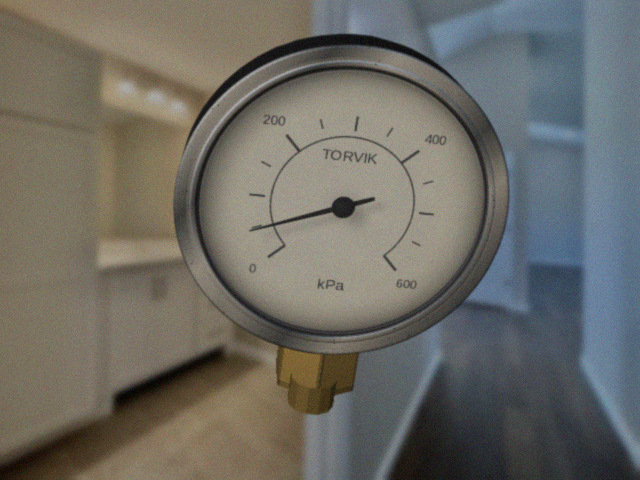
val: 50 (kPa)
